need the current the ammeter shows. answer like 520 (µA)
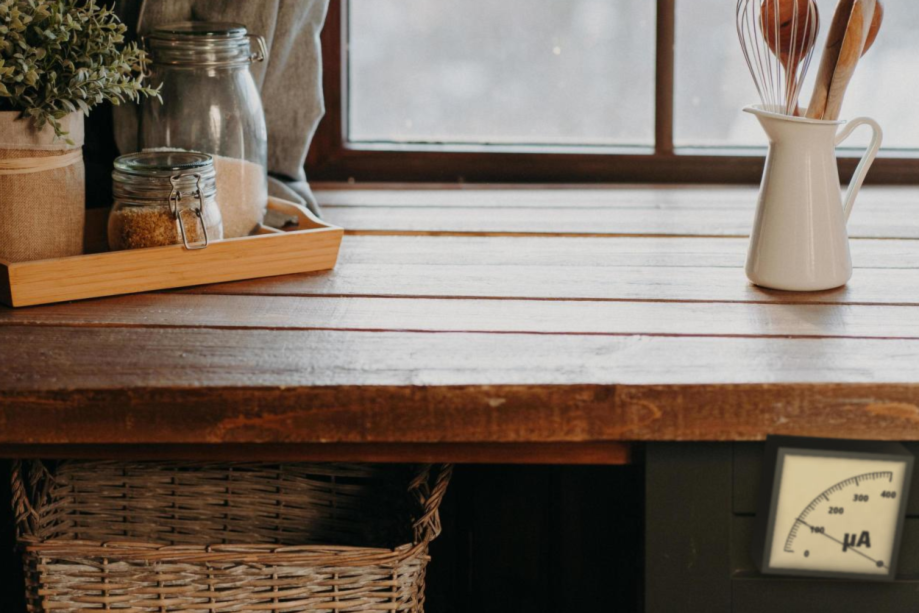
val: 100 (µA)
